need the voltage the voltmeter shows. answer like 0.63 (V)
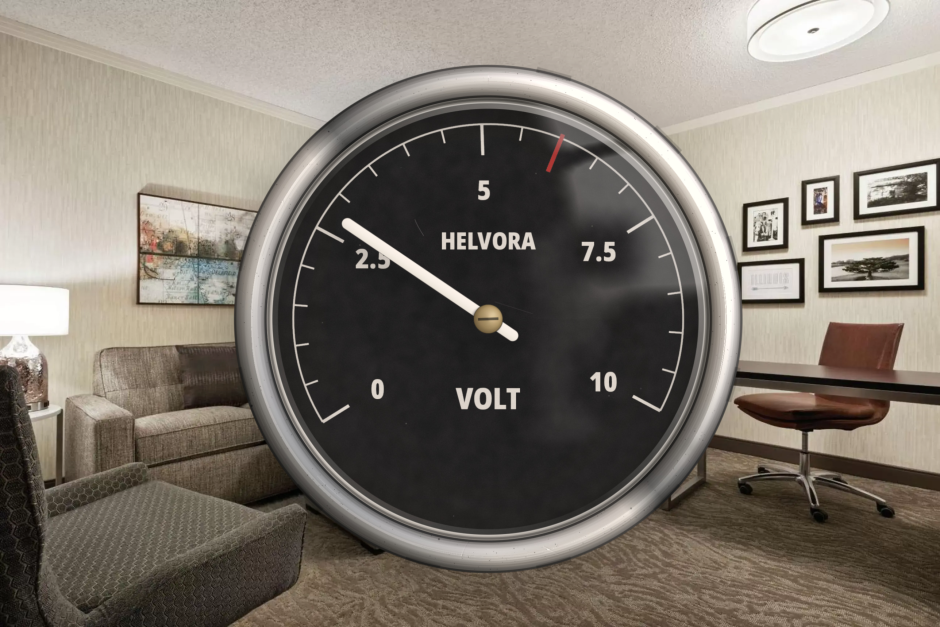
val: 2.75 (V)
